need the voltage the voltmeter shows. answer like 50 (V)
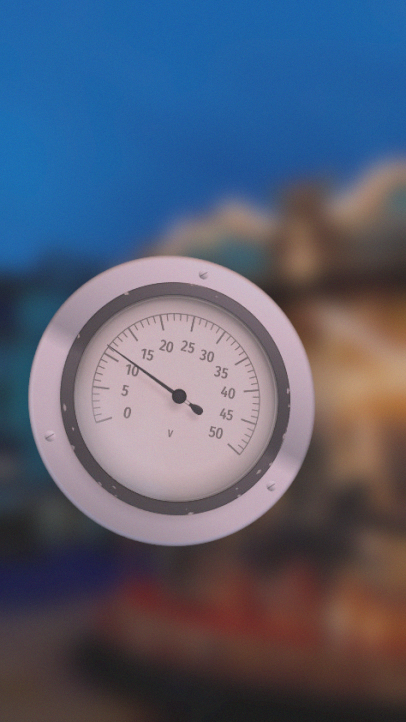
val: 11 (V)
